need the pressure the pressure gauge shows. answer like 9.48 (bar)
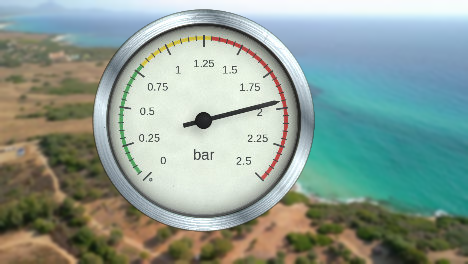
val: 1.95 (bar)
